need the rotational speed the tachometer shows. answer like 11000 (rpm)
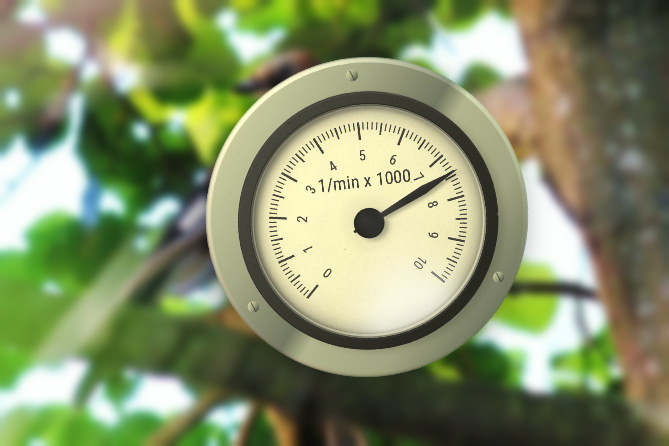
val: 7400 (rpm)
